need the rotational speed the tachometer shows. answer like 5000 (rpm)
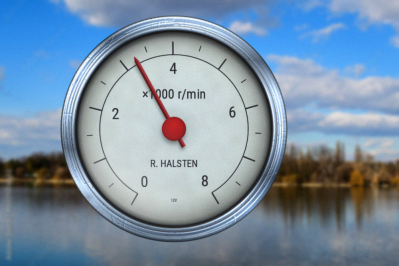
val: 3250 (rpm)
